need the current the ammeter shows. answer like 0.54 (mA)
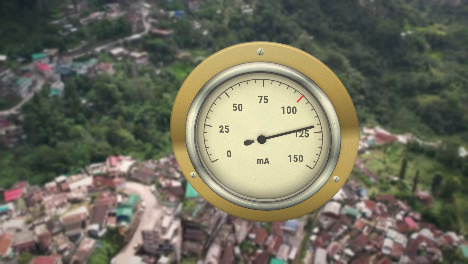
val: 120 (mA)
